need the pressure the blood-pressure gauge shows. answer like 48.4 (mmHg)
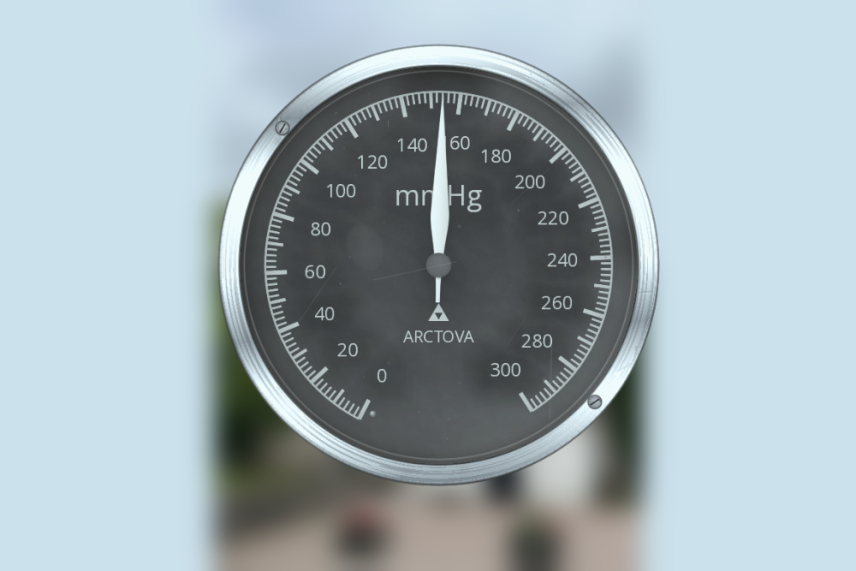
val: 154 (mmHg)
